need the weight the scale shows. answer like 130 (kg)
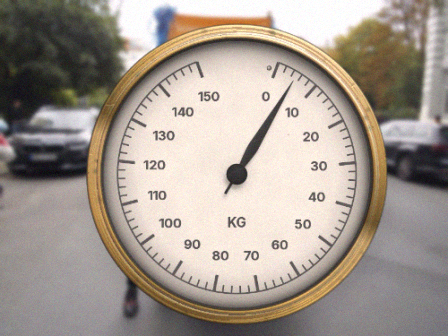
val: 5 (kg)
